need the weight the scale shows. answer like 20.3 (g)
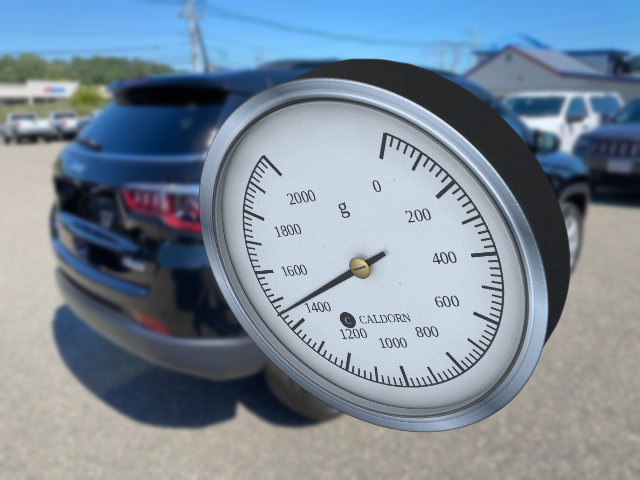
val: 1460 (g)
